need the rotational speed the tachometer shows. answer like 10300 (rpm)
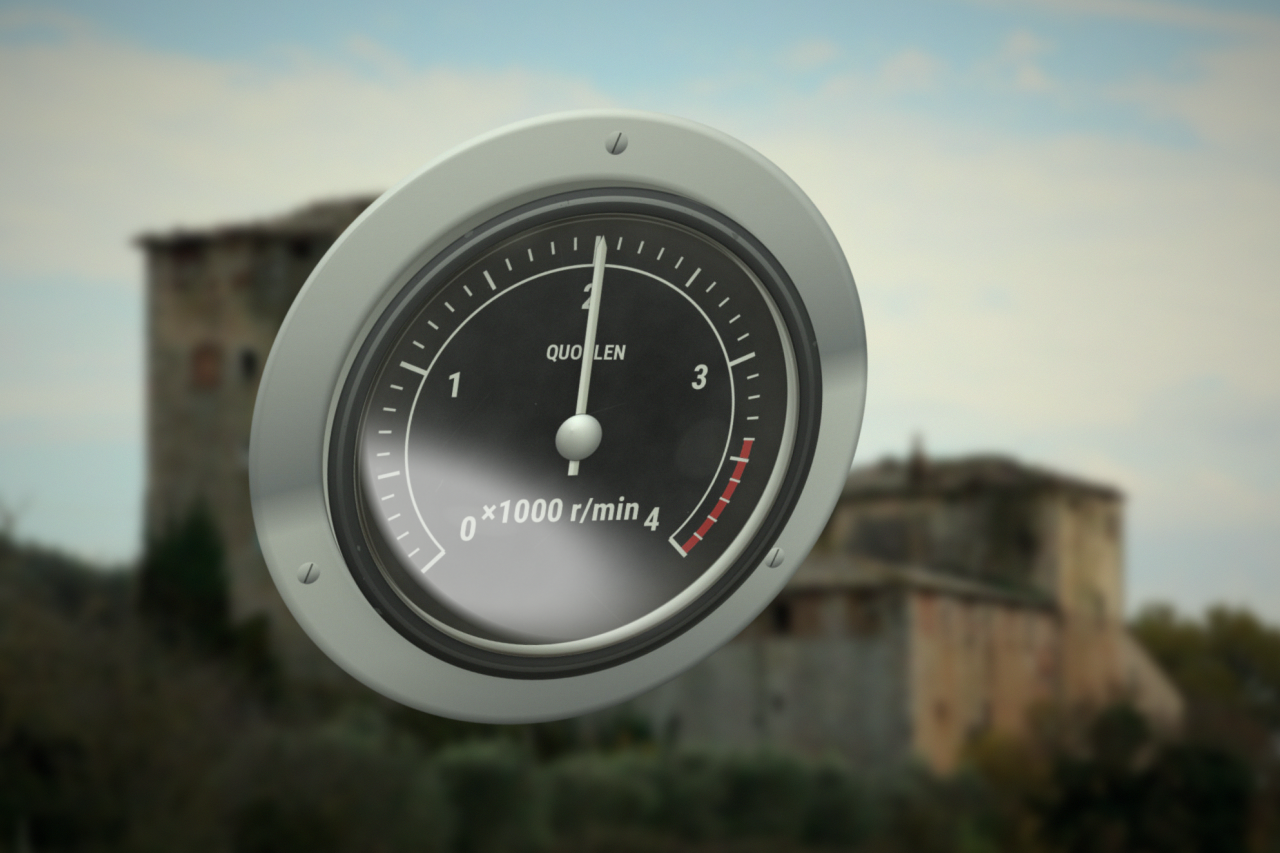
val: 2000 (rpm)
